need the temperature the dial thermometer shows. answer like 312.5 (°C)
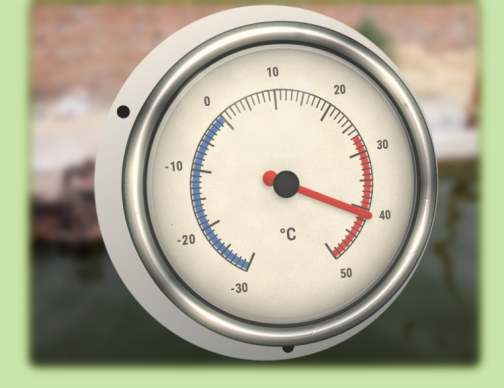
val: 41 (°C)
